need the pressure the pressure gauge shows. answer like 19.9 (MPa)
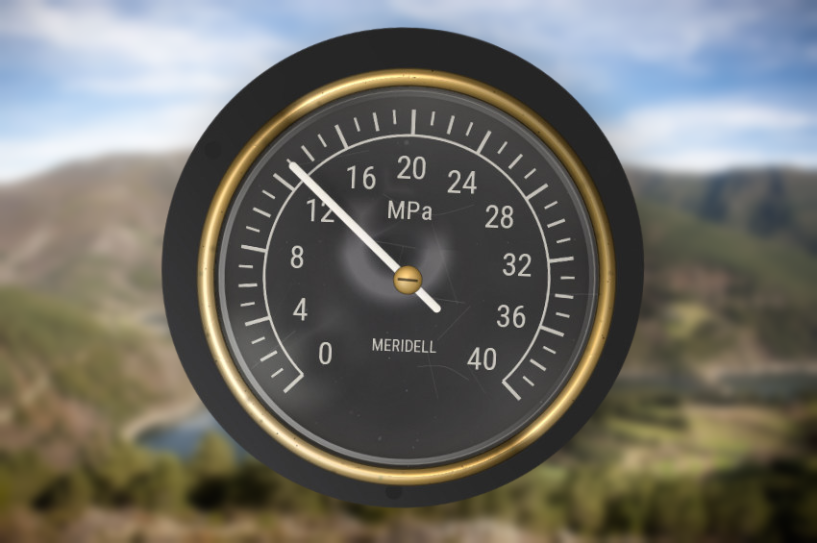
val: 13 (MPa)
